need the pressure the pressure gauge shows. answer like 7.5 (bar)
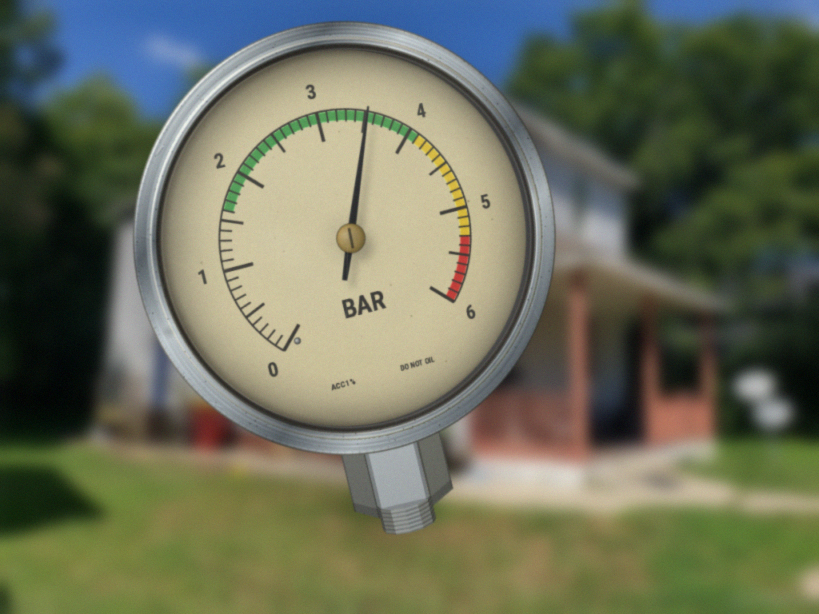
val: 3.5 (bar)
